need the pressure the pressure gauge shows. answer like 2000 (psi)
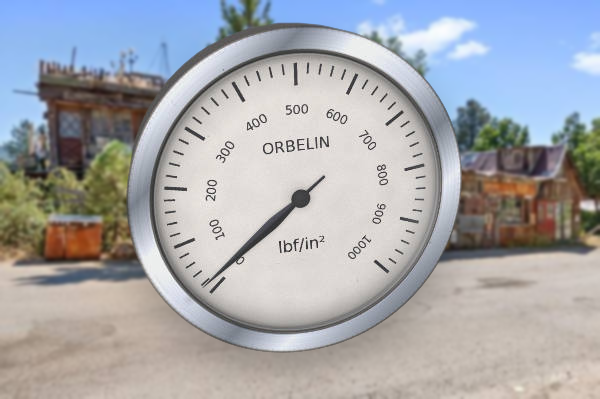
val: 20 (psi)
